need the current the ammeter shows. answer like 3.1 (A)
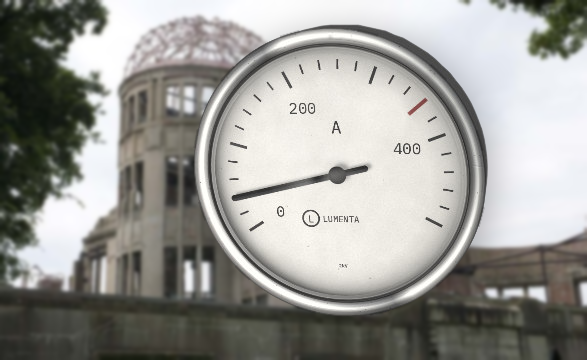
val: 40 (A)
